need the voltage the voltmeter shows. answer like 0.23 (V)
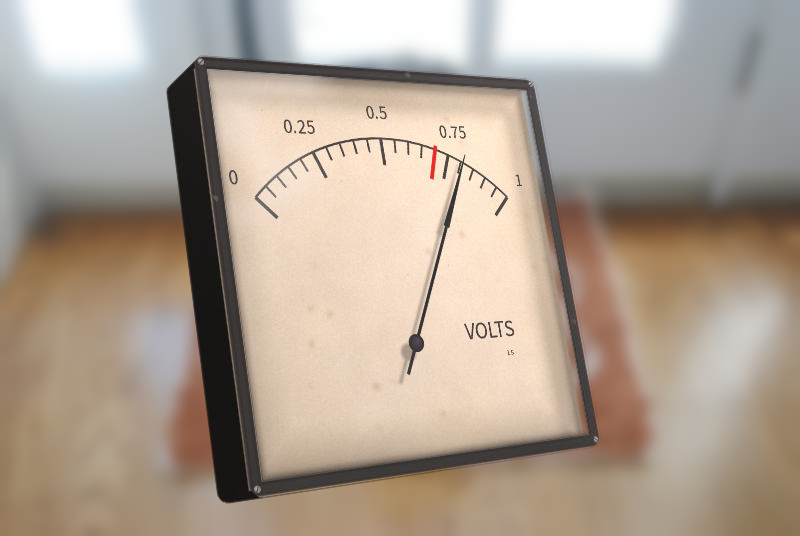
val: 0.8 (V)
